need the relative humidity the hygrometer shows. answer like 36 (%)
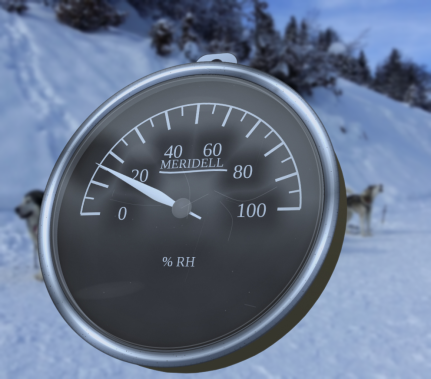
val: 15 (%)
